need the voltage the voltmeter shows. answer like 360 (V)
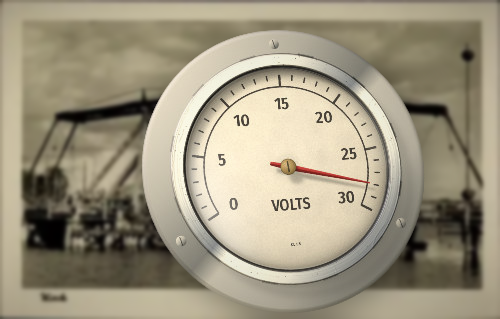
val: 28 (V)
